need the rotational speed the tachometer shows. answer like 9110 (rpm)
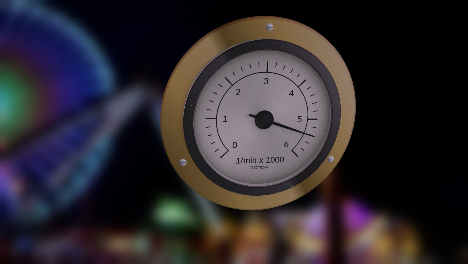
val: 5400 (rpm)
